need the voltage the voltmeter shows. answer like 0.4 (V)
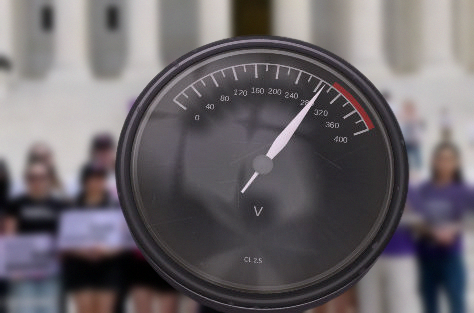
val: 290 (V)
